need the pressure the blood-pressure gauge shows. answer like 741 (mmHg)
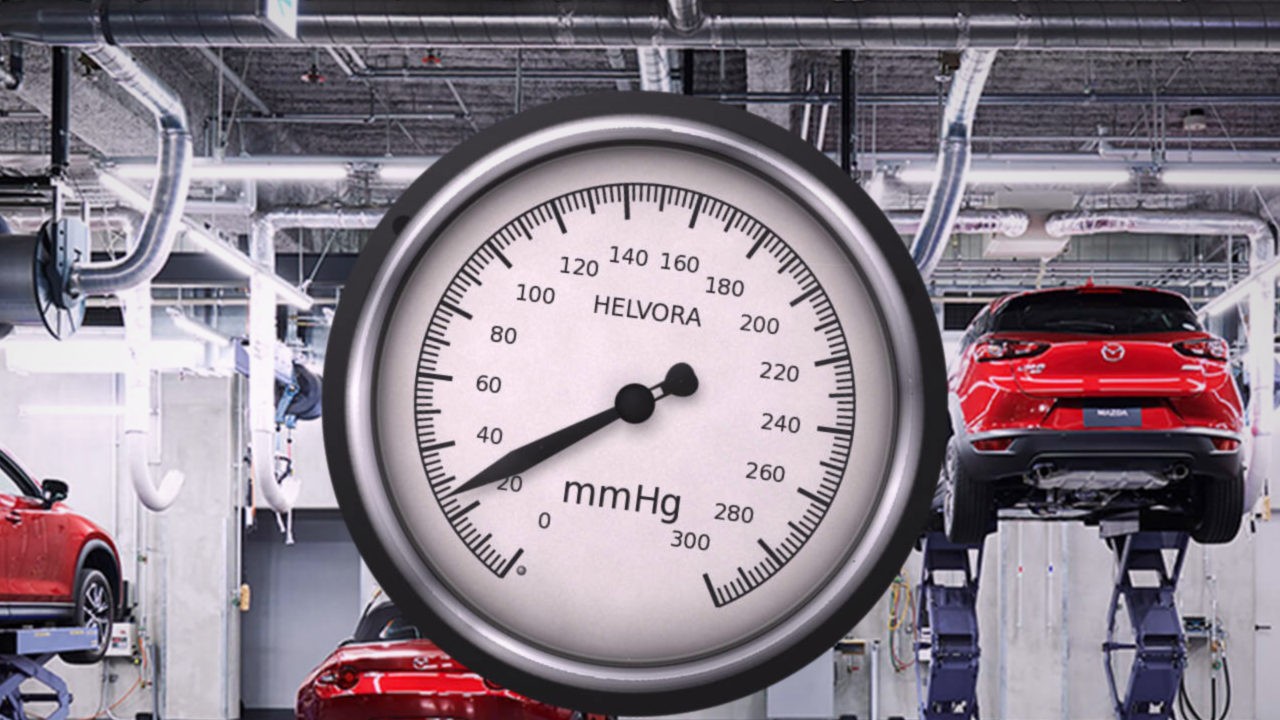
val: 26 (mmHg)
